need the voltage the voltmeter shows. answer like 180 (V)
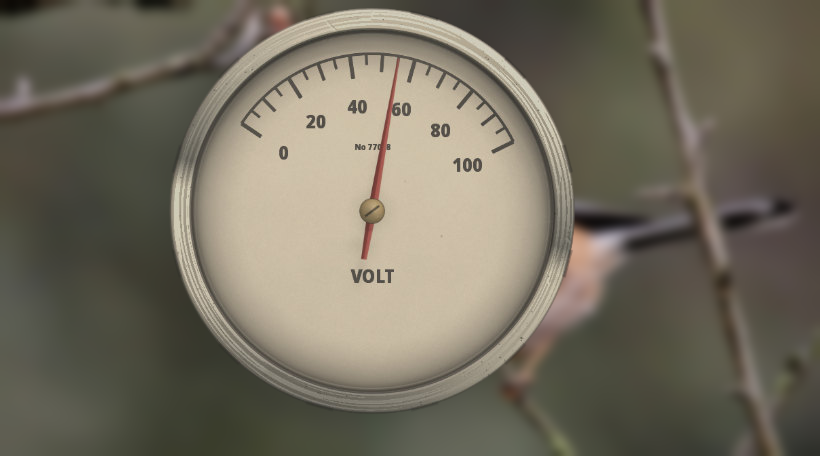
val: 55 (V)
